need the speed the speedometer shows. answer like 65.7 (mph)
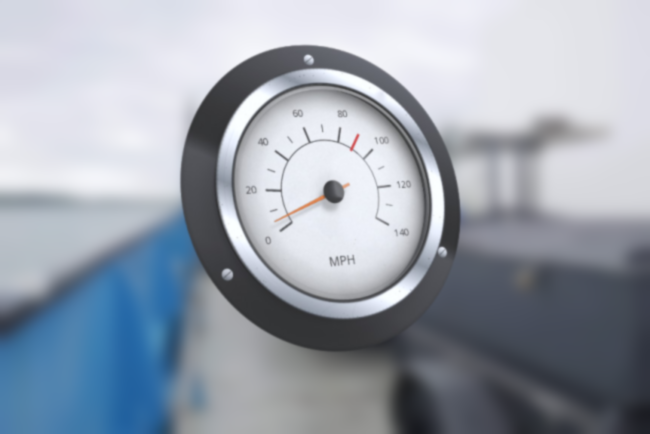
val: 5 (mph)
